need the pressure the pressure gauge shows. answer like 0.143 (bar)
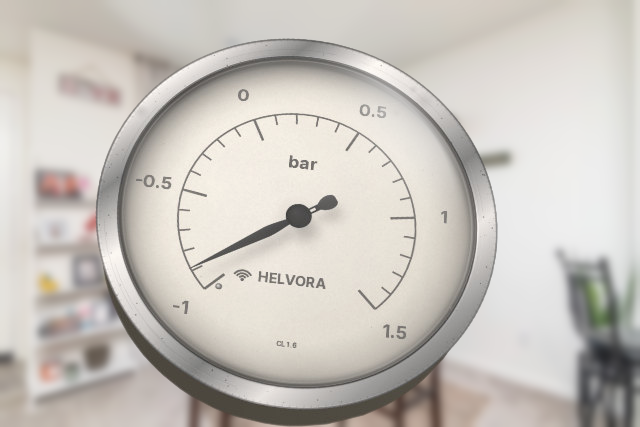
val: -0.9 (bar)
